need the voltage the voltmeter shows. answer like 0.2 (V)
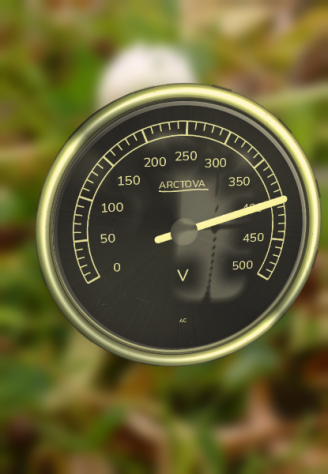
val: 400 (V)
